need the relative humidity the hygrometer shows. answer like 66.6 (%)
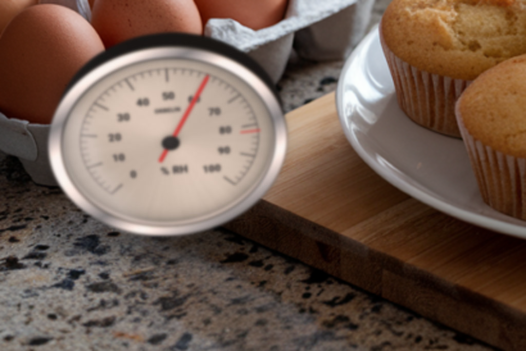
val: 60 (%)
